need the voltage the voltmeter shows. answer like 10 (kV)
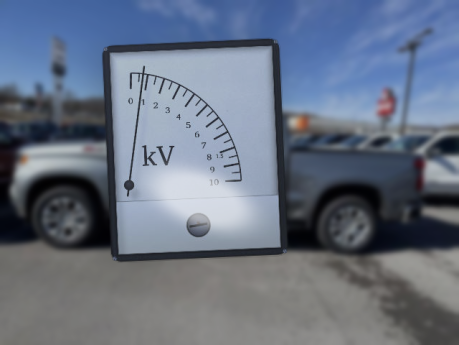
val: 0.75 (kV)
